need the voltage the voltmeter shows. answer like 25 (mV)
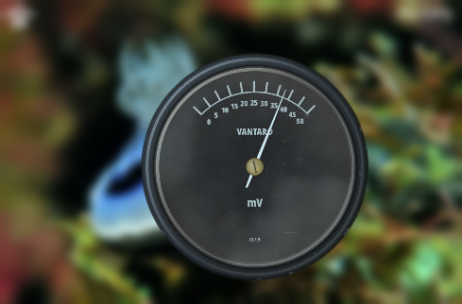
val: 37.5 (mV)
